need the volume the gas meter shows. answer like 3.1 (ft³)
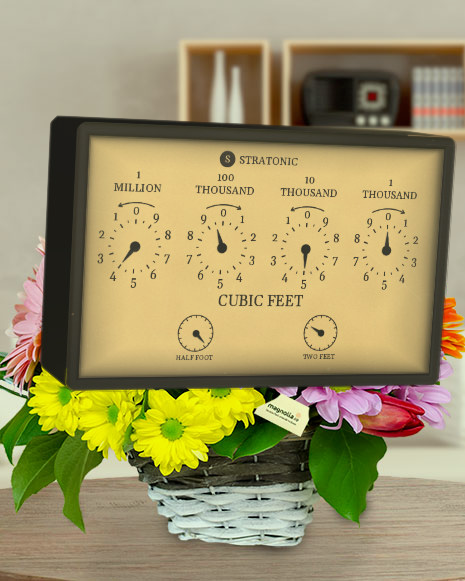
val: 395000 (ft³)
